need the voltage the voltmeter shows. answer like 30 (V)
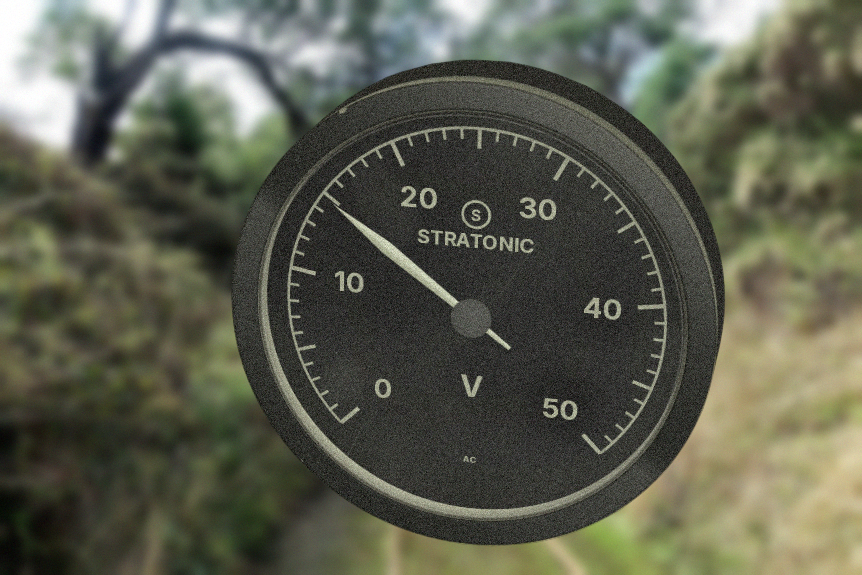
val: 15 (V)
